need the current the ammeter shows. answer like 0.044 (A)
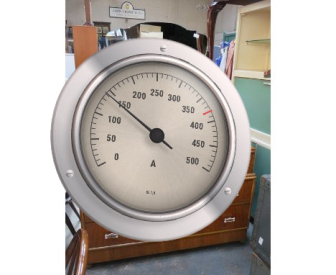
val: 140 (A)
